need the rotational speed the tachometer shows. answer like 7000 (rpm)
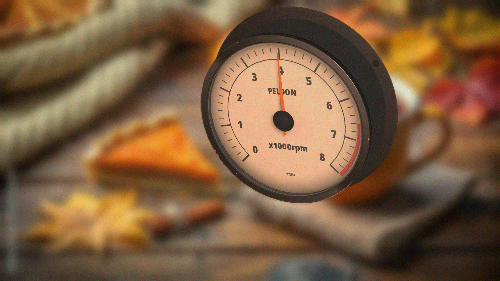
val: 4000 (rpm)
